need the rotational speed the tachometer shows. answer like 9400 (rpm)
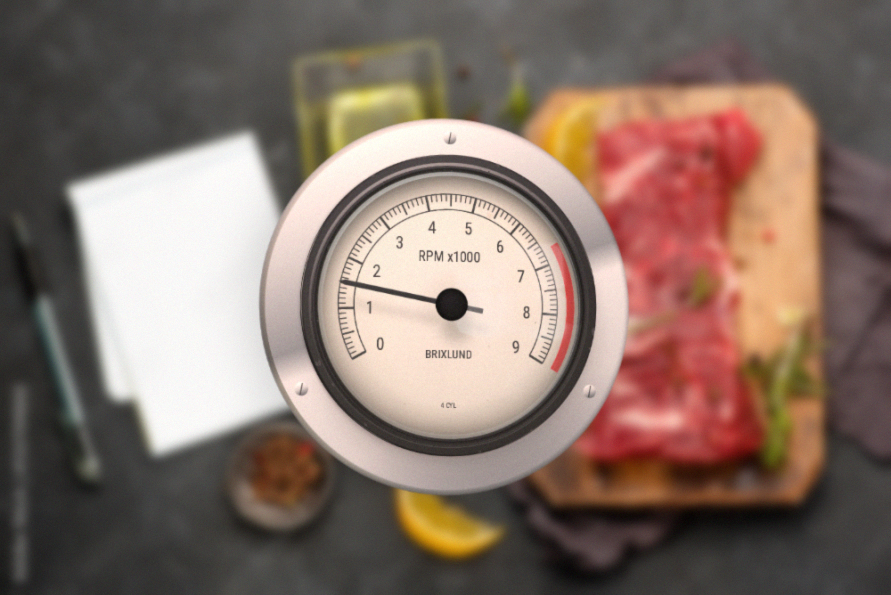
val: 1500 (rpm)
